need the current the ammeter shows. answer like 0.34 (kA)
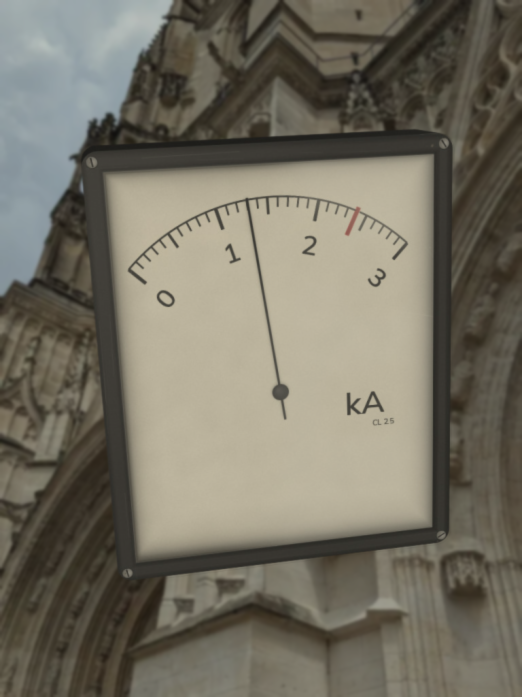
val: 1.3 (kA)
